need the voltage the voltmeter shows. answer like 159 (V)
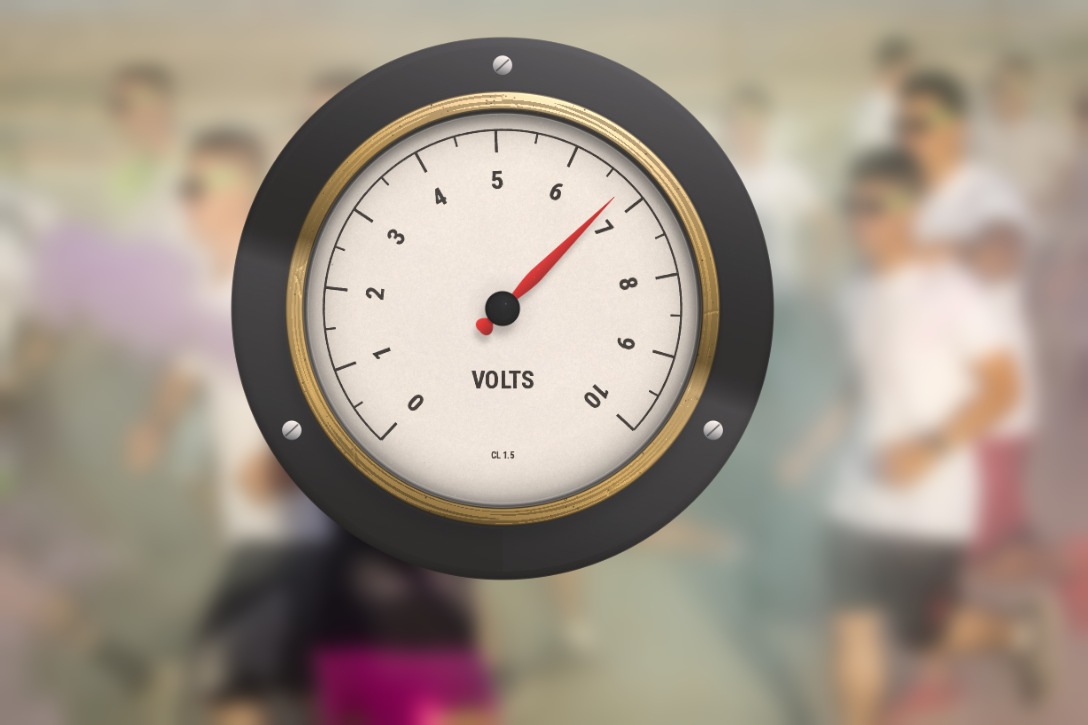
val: 6.75 (V)
